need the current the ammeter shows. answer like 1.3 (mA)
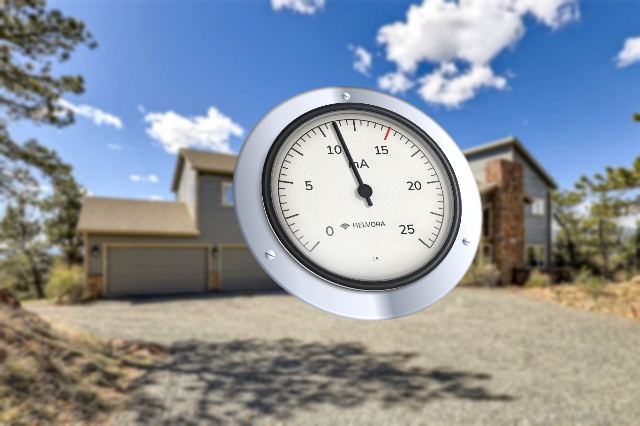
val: 11 (mA)
